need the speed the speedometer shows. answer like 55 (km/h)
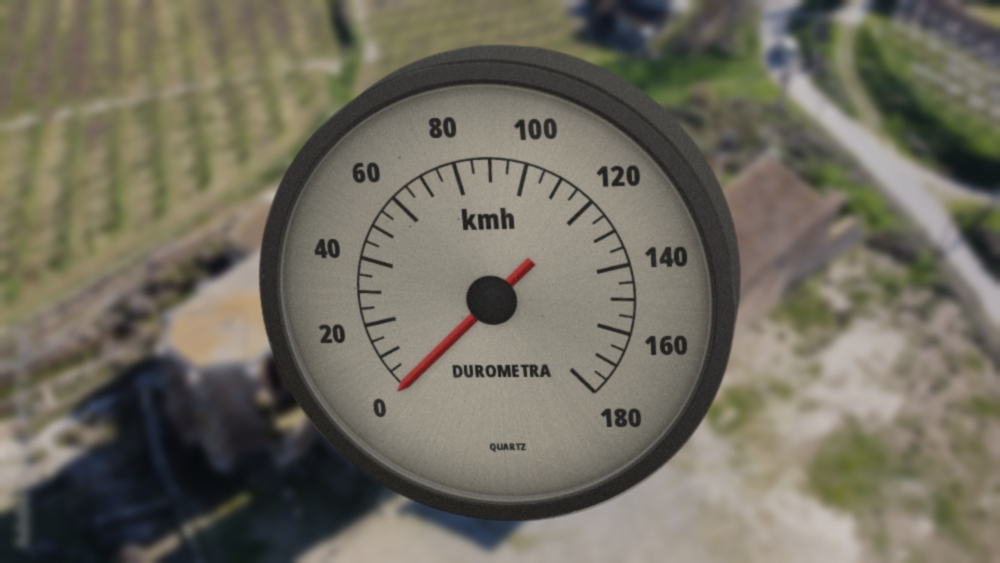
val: 0 (km/h)
